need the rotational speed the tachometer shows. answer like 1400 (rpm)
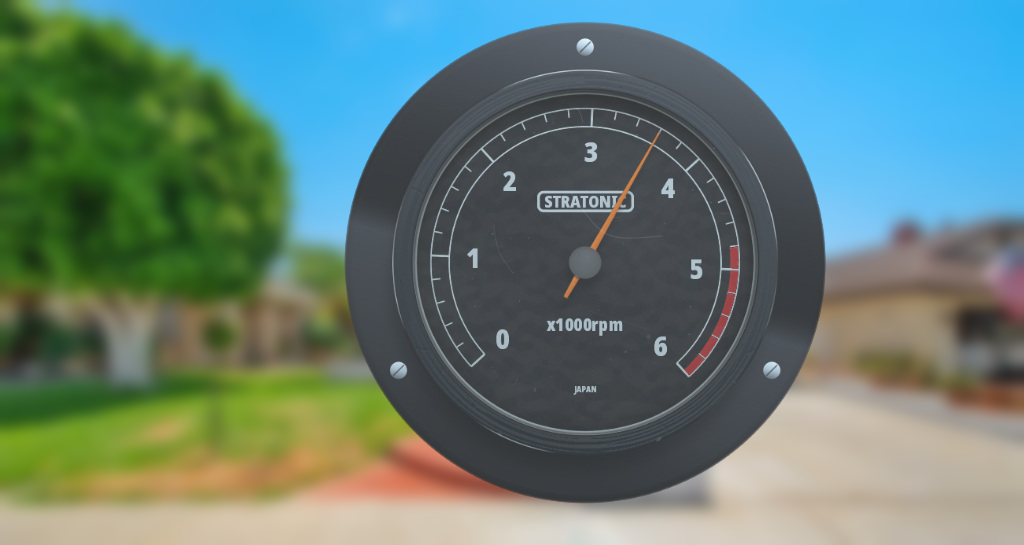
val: 3600 (rpm)
